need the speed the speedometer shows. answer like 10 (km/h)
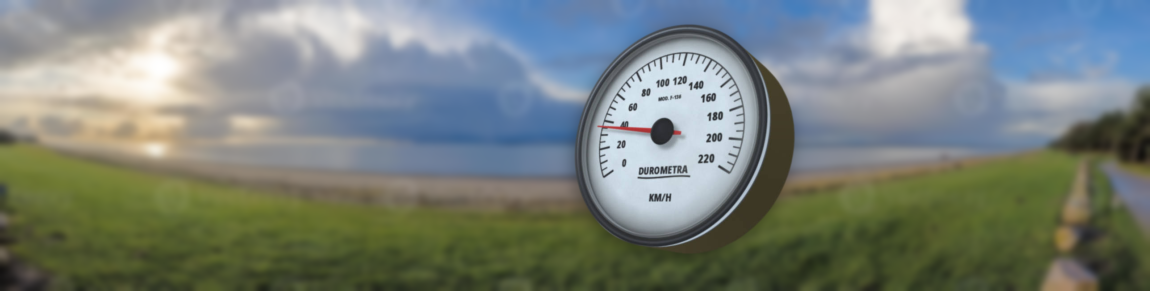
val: 35 (km/h)
